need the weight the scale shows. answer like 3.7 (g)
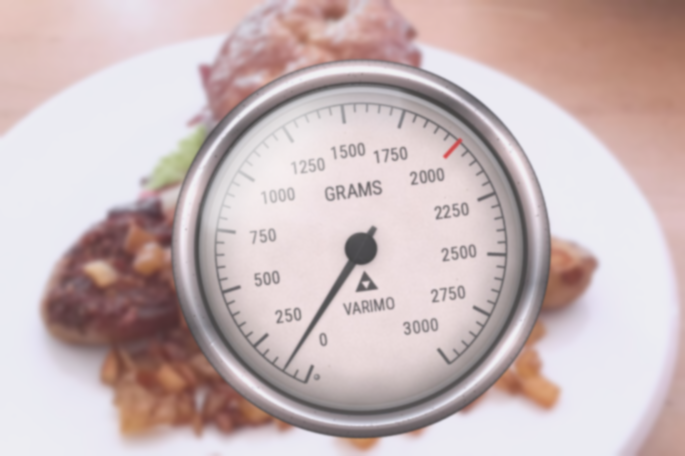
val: 100 (g)
